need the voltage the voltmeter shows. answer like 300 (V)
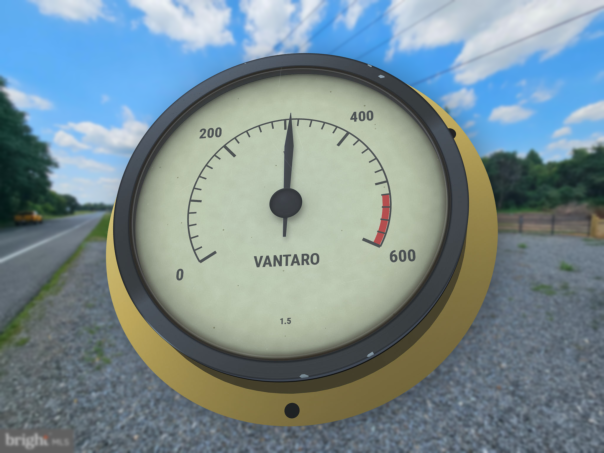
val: 310 (V)
